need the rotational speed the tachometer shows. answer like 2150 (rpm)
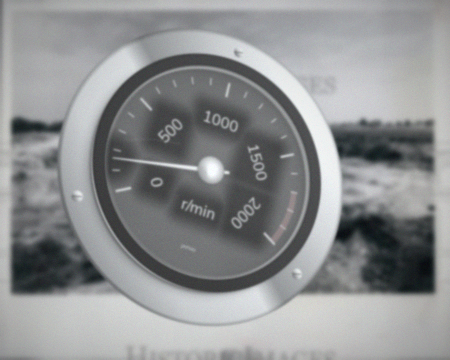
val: 150 (rpm)
